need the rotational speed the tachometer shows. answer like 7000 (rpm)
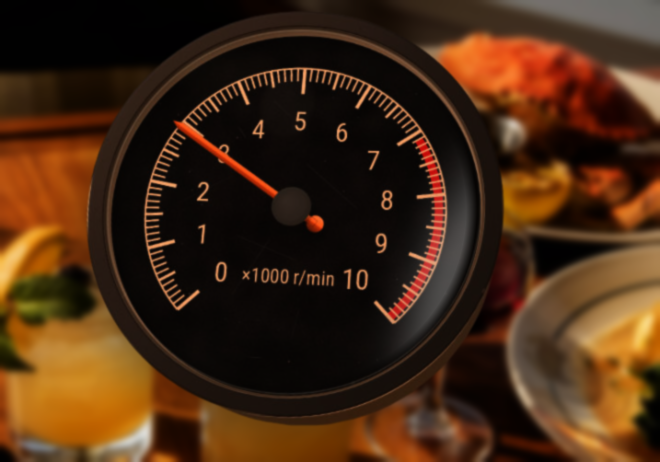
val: 2900 (rpm)
